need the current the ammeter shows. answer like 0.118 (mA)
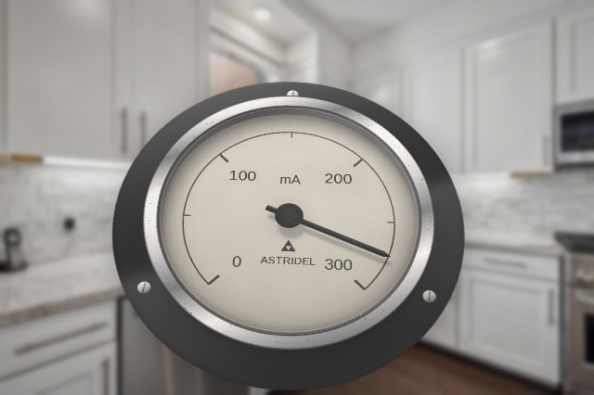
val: 275 (mA)
